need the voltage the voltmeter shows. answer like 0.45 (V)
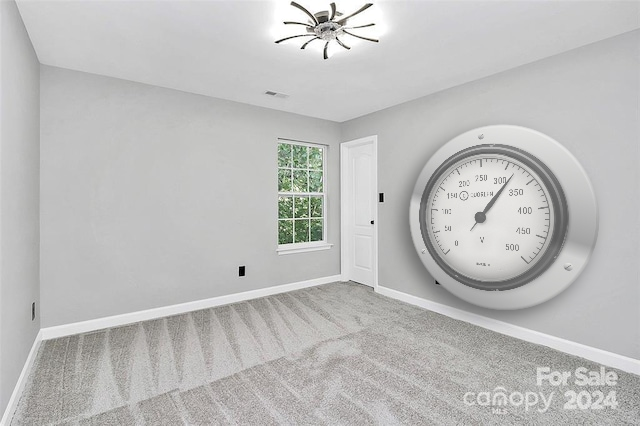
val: 320 (V)
